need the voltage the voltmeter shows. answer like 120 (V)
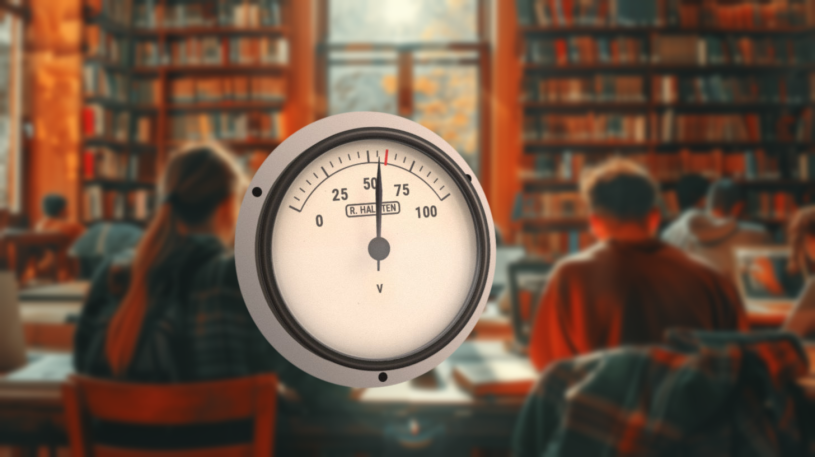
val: 55 (V)
